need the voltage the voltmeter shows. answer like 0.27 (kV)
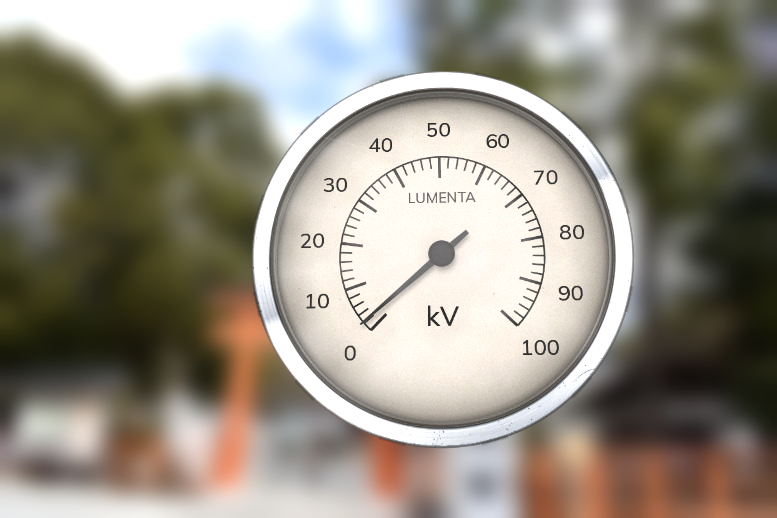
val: 2 (kV)
